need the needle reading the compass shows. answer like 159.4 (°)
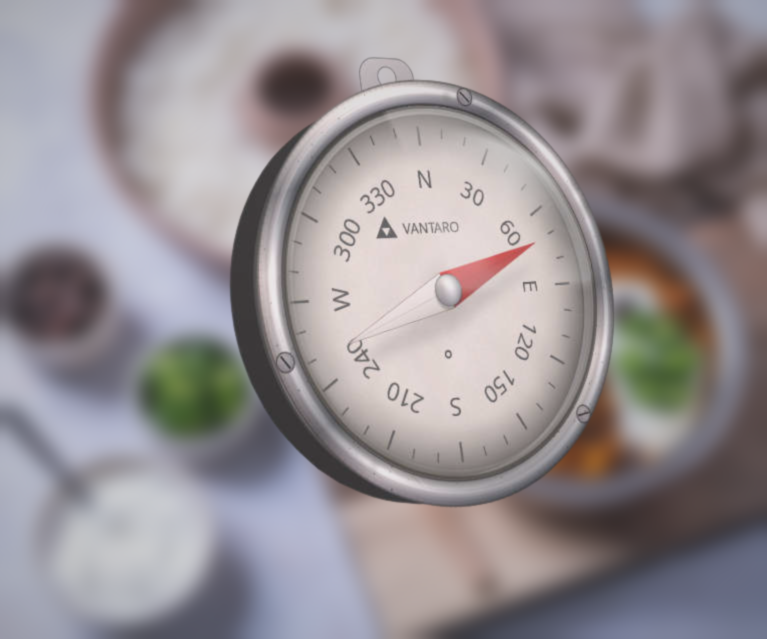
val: 70 (°)
